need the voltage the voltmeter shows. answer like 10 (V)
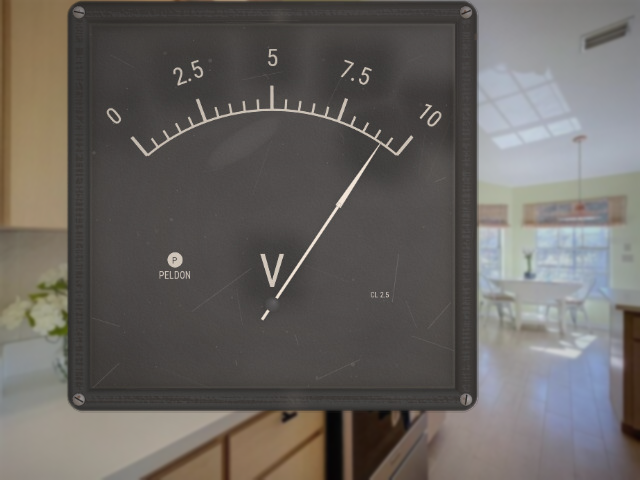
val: 9.25 (V)
